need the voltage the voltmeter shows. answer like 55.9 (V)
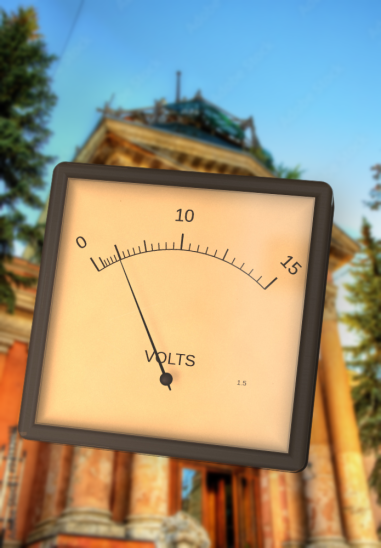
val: 5 (V)
